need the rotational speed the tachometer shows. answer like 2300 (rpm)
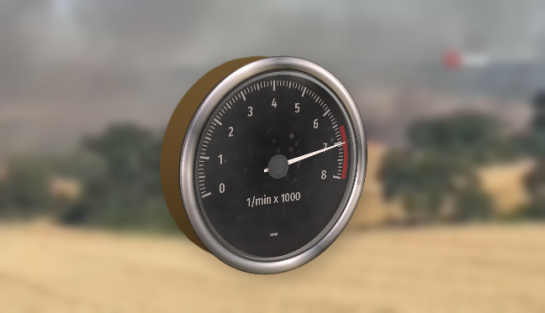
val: 7000 (rpm)
